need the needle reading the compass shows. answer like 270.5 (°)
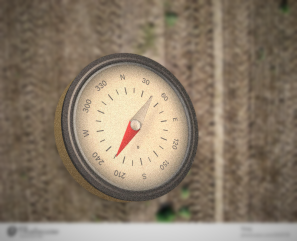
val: 225 (°)
